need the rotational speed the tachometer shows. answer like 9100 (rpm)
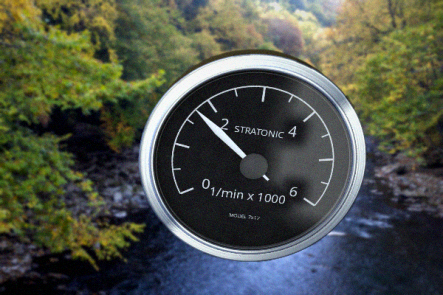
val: 1750 (rpm)
